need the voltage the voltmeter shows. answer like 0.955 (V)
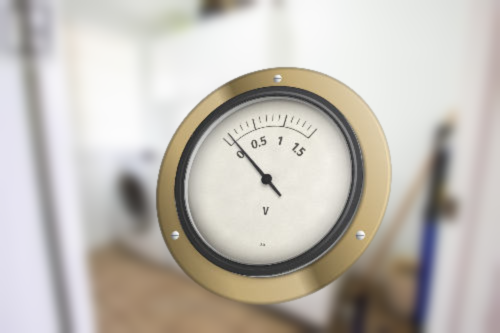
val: 0.1 (V)
